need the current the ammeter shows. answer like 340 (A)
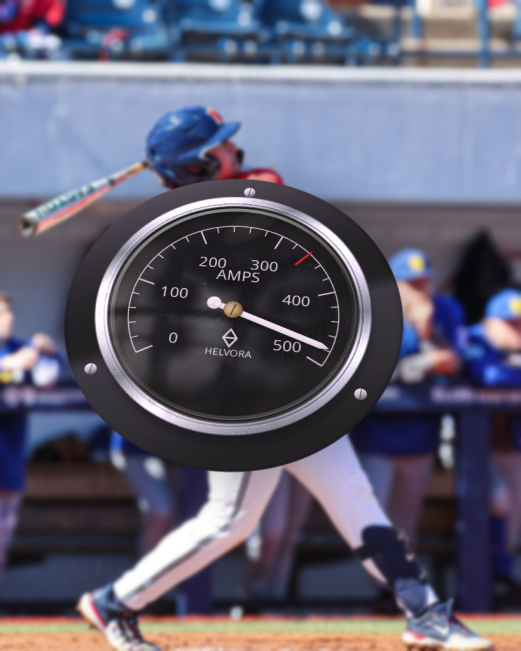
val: 480 (A)
